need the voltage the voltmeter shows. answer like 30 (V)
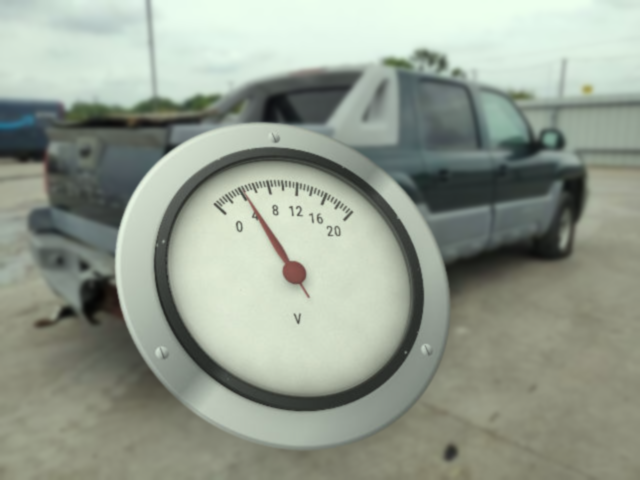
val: 4 (V)
